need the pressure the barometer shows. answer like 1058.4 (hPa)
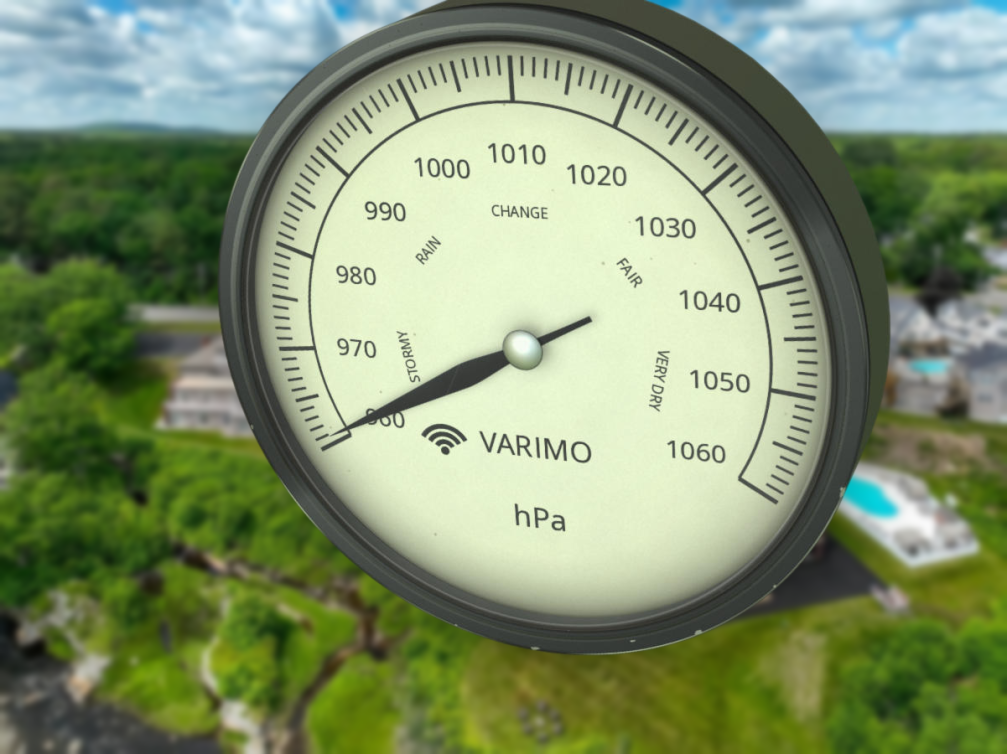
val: 961 (hPa)
